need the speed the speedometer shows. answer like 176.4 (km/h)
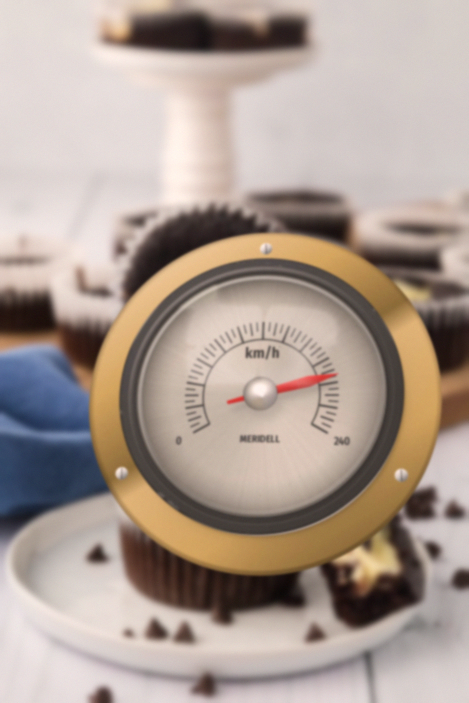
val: 195 (km/h)
